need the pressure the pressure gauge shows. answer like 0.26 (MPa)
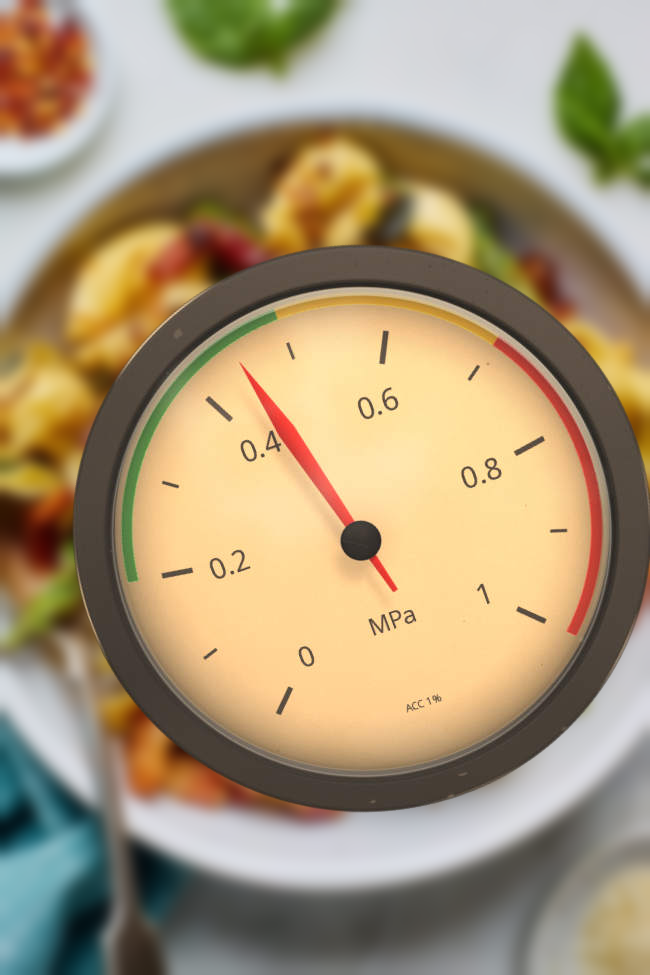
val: 0.45 (MPa)
